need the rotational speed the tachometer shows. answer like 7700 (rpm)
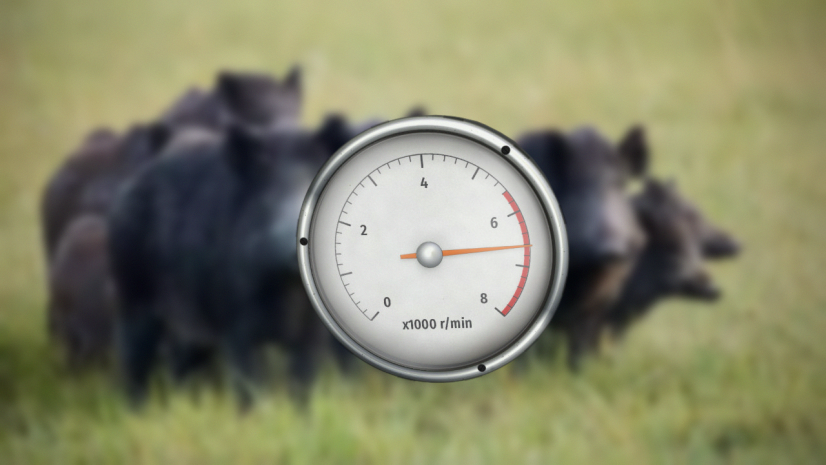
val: 6600 (rpm)
